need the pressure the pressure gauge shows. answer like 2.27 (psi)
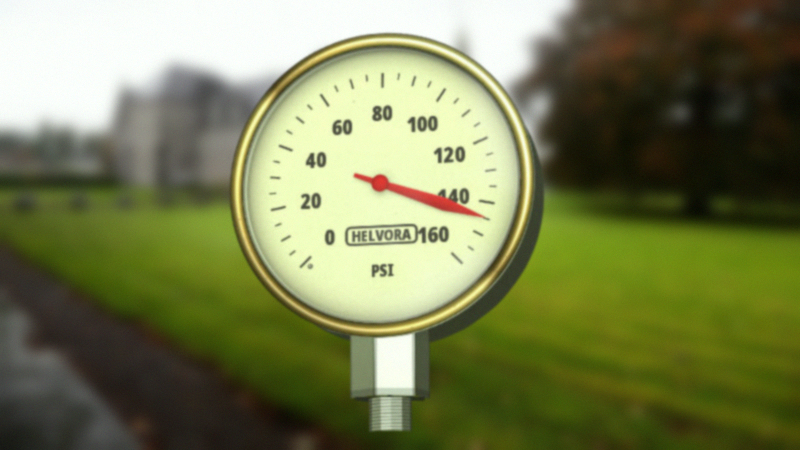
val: 145 (psi)
